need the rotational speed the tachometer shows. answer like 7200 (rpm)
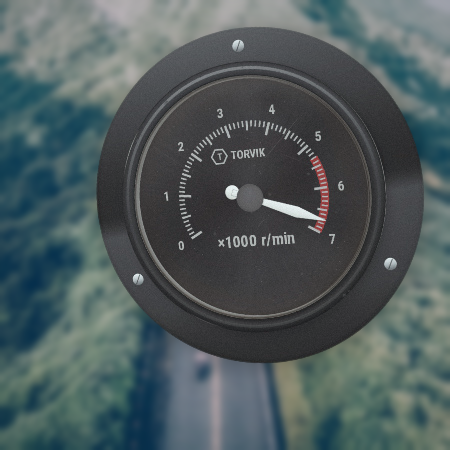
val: 6700 (rpm)
